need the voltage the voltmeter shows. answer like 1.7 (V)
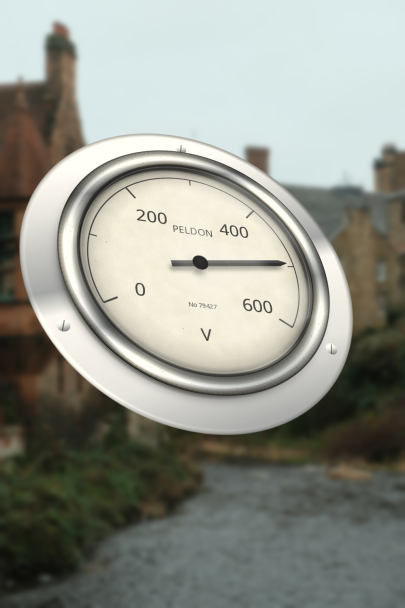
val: 500 (V)
